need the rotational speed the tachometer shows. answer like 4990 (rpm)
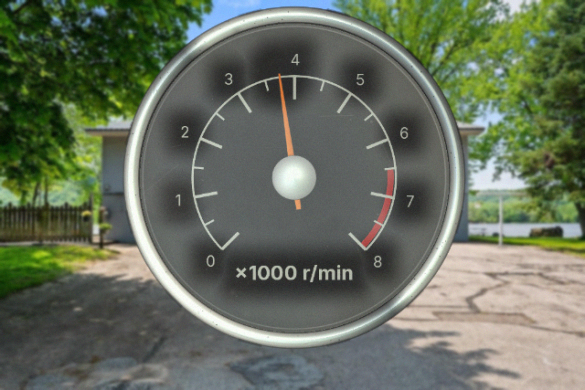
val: 3750 (rpm)
